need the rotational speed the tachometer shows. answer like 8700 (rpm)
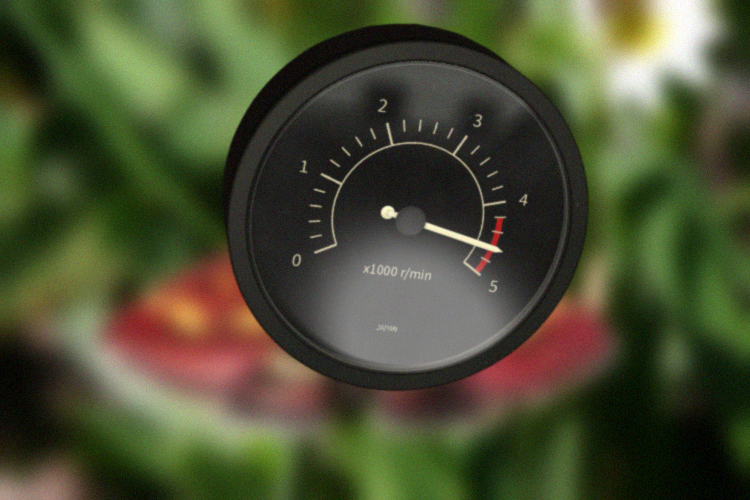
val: 4600 (rpm)
